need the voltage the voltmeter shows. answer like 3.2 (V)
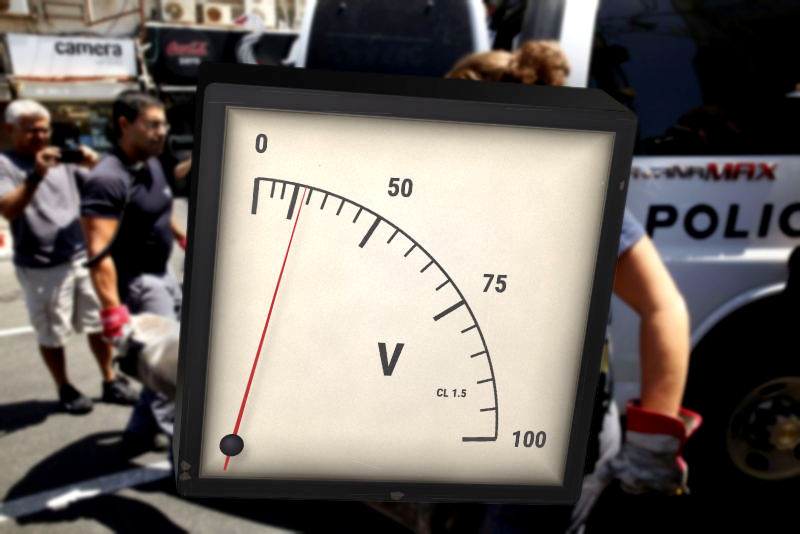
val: 27.5 (V)
